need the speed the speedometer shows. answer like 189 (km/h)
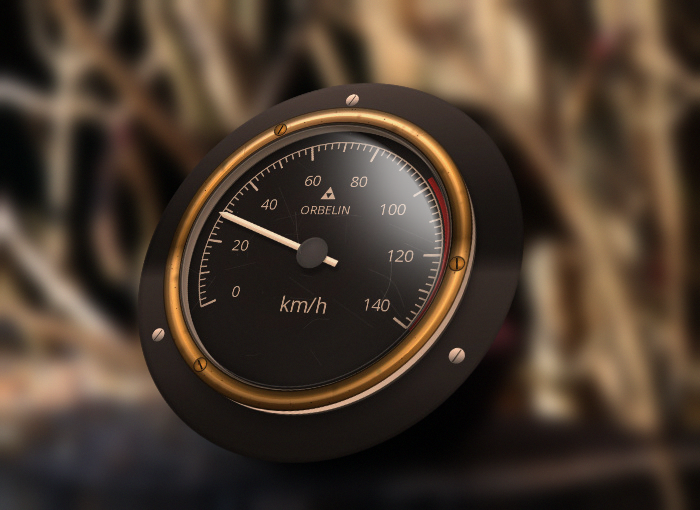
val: 28 (km/h)
